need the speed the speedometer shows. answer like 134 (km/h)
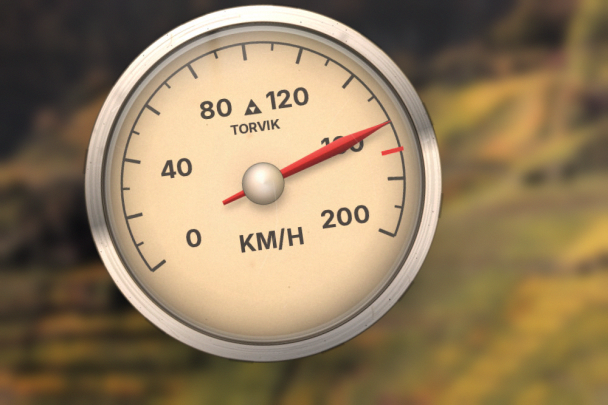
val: 160 (km/h)
